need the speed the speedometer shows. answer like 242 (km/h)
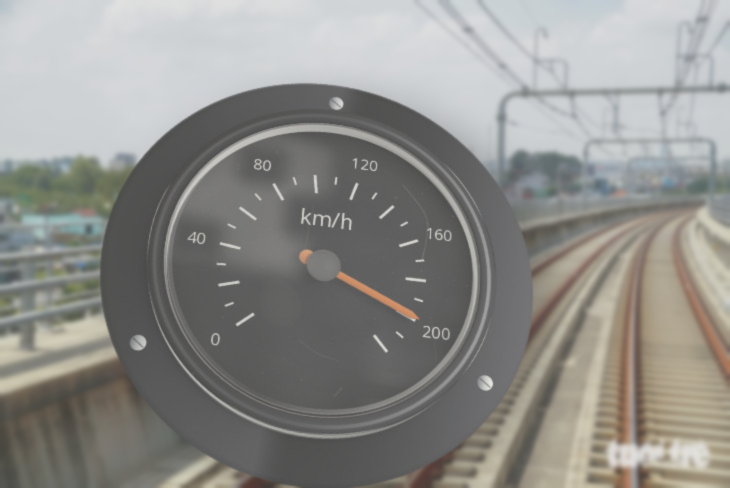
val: 200 (km/h)
